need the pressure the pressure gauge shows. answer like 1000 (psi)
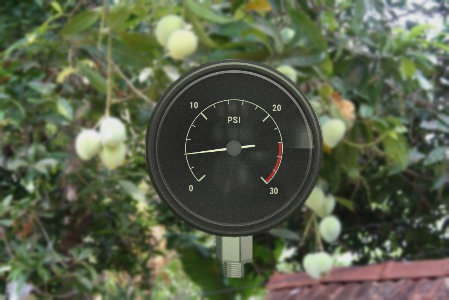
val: 4 (psi)
